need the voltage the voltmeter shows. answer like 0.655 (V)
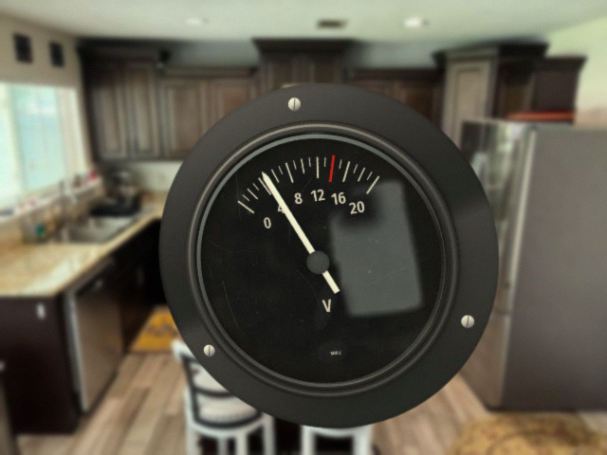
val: 5 (V)
